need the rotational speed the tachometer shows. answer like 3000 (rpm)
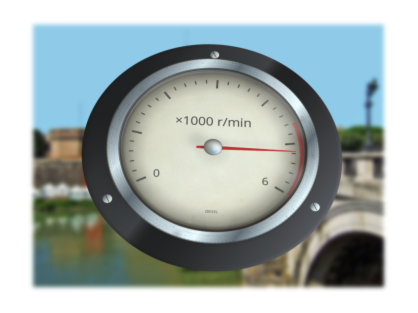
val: 5200 (rpm)
